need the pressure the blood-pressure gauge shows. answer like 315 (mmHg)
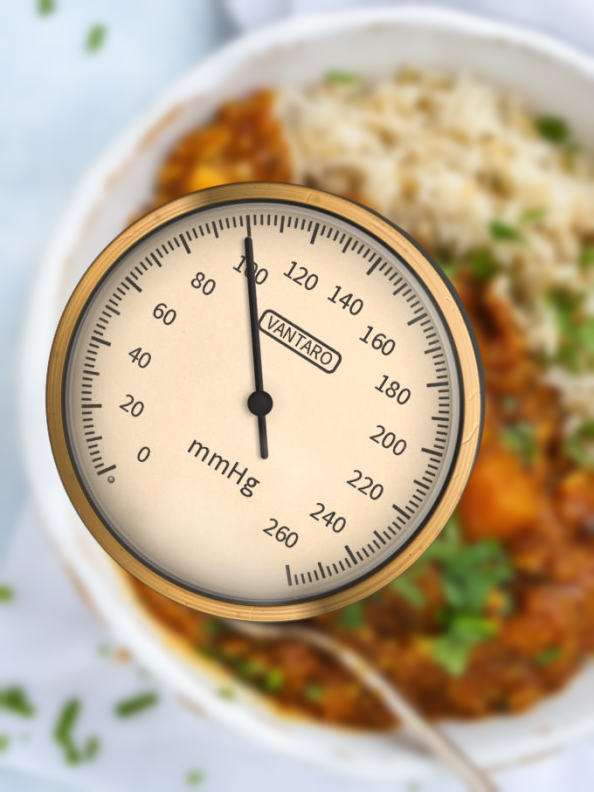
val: 100 (mmHg)
